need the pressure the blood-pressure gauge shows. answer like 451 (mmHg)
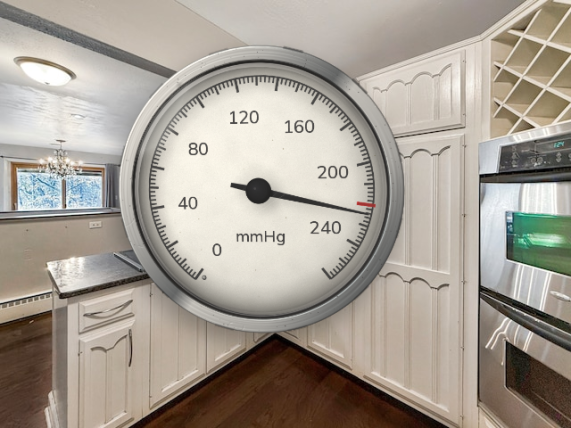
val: 224 (mmHg)
